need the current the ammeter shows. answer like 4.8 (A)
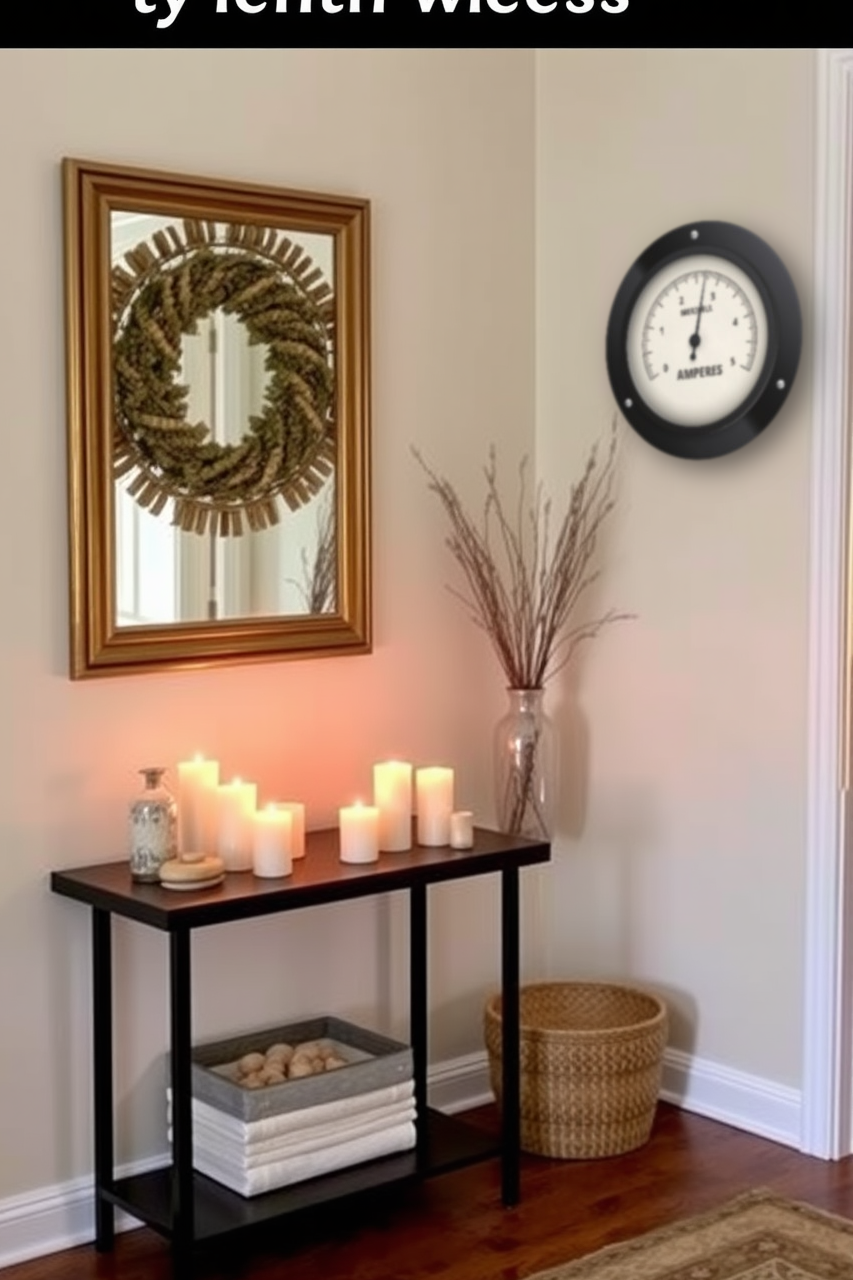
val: 2.75 (A)
